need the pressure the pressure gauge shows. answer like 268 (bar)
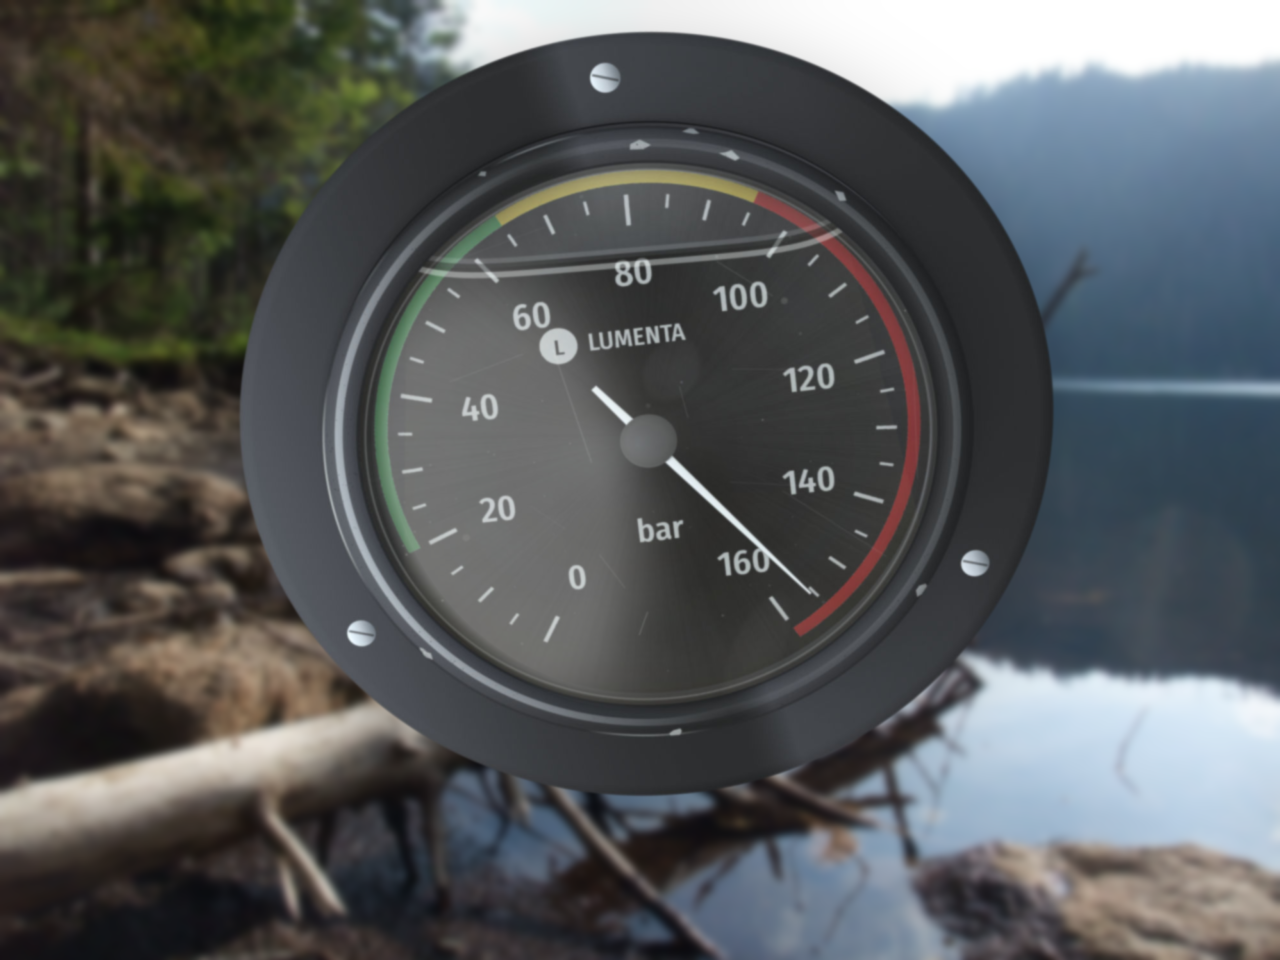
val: 155 (bar)
